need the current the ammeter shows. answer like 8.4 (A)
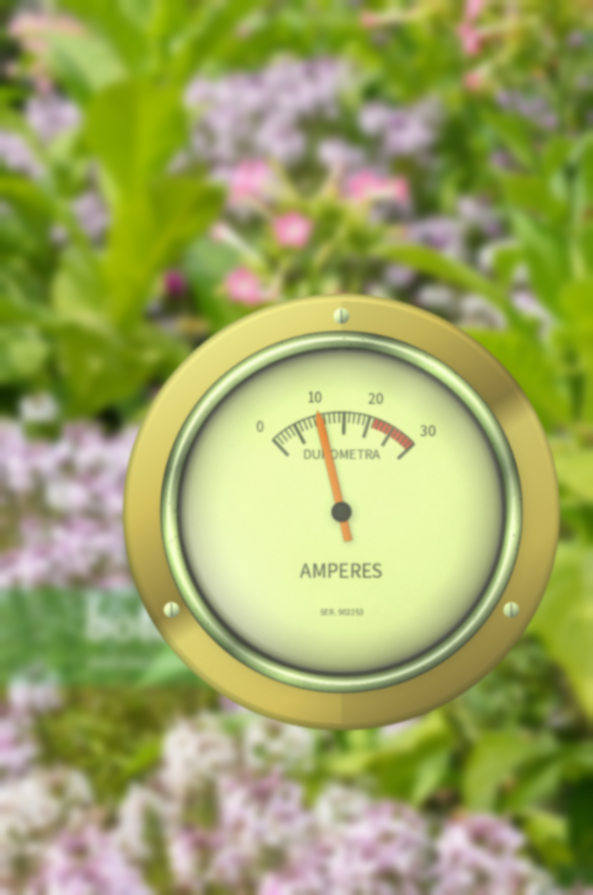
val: 10 (A)
